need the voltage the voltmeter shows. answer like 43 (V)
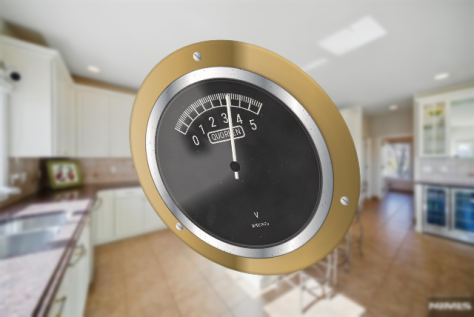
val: 3.5 (V)
